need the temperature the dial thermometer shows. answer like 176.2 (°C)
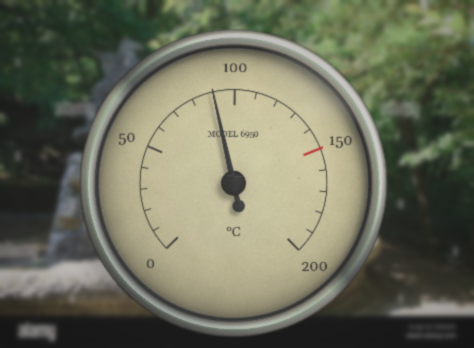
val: 90 (°C)
